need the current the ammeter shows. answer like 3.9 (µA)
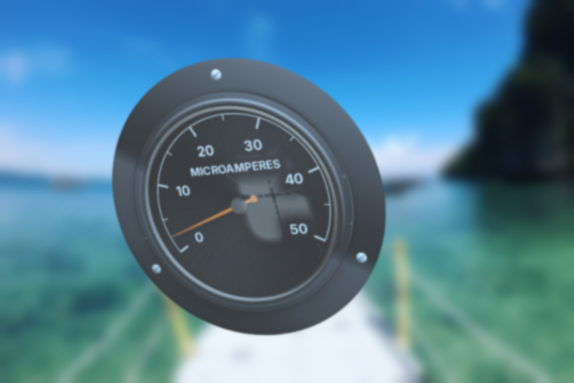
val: 2.5 (µA)
